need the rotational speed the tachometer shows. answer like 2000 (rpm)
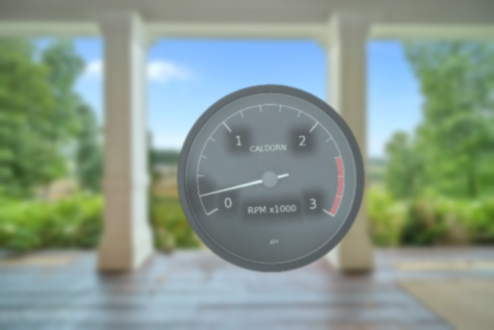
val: 200 (rpm)
